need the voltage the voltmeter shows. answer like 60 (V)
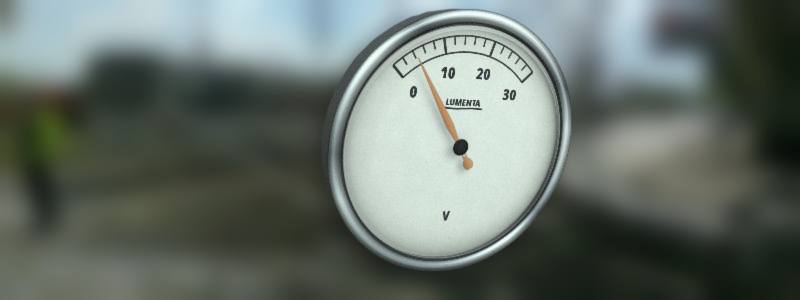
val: 4 (V)
